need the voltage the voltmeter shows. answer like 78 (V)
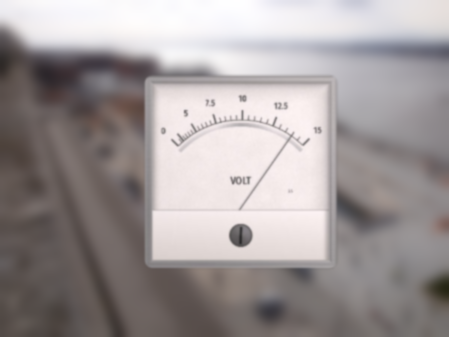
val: 14 (V)
